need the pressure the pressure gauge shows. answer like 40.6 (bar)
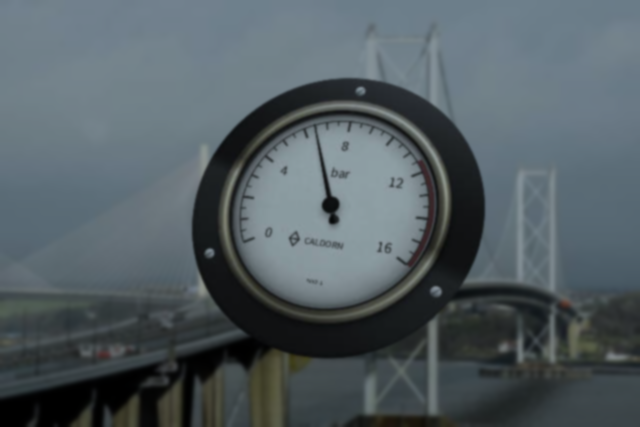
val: 6.5 (bar)
